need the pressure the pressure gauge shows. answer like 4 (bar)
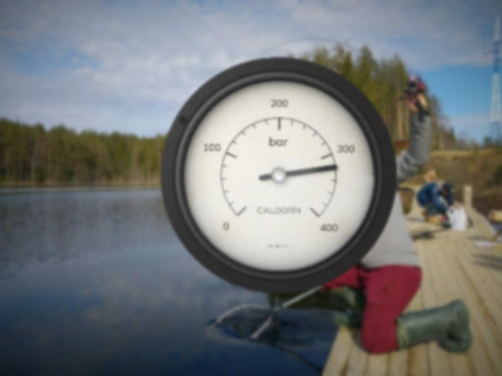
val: 320 (bar)
